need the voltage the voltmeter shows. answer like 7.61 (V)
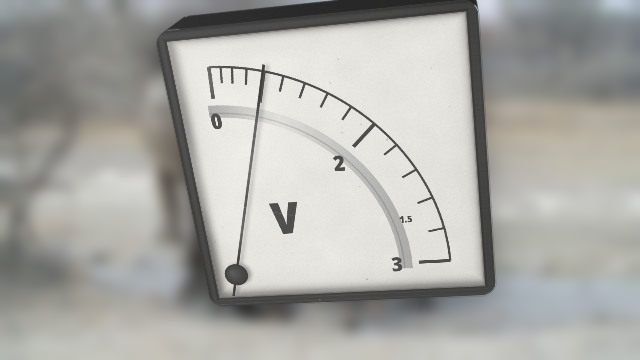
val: 1 (V)
